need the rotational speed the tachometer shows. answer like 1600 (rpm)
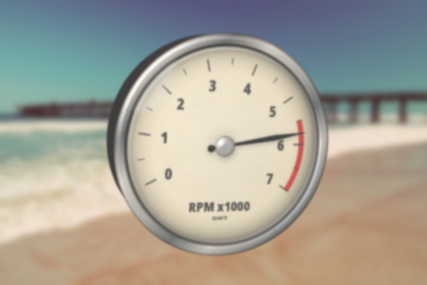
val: 5750 (rpm)
